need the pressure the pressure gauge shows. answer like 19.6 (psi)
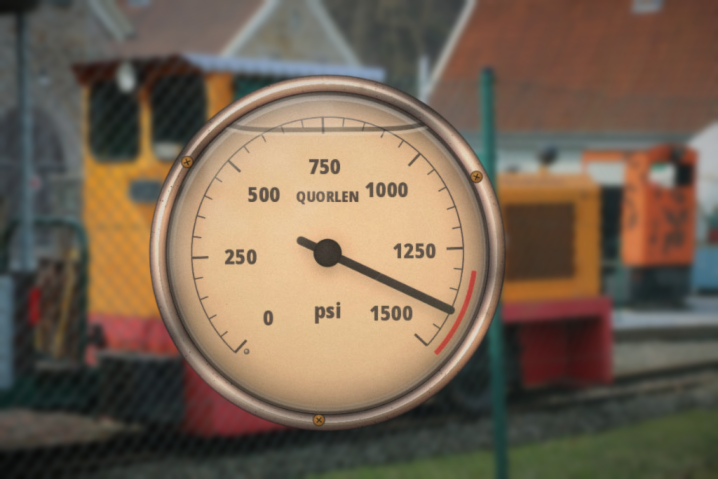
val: 1400 (psi)
